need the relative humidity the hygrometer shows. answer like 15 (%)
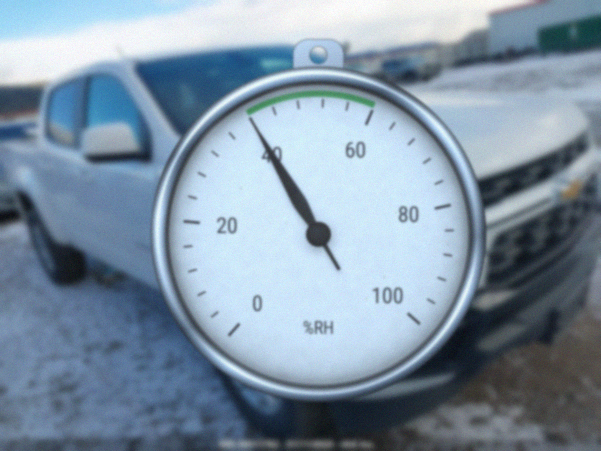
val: 40 (%)
